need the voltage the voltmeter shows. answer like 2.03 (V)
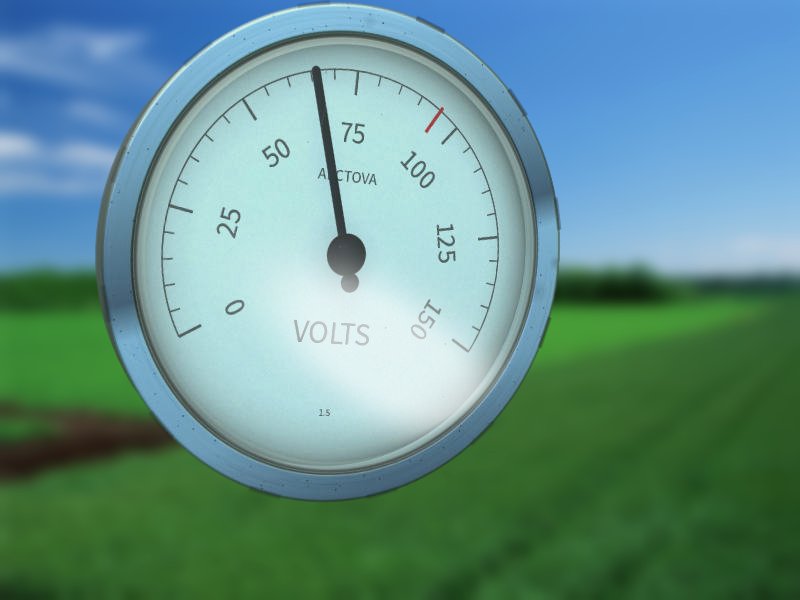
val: 65 (V)
